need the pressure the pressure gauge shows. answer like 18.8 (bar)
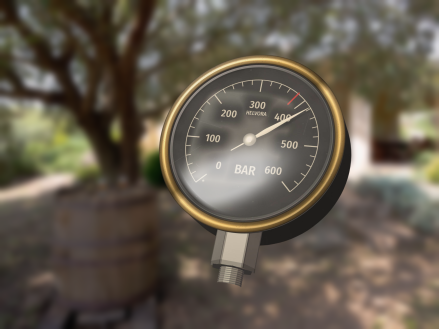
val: 420 (bar)
